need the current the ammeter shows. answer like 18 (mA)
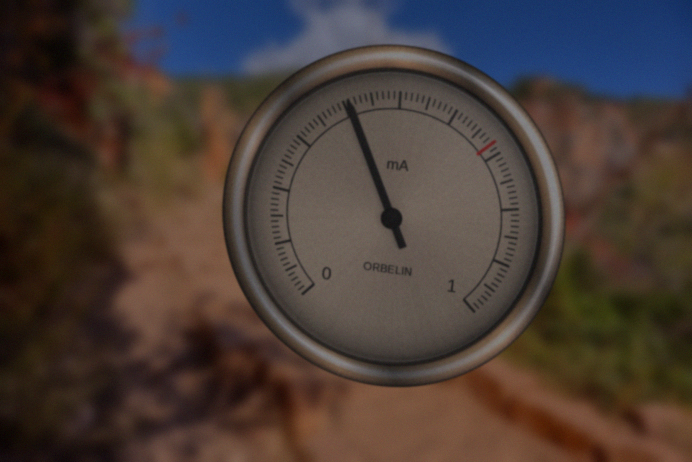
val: 0.41 (mA)
